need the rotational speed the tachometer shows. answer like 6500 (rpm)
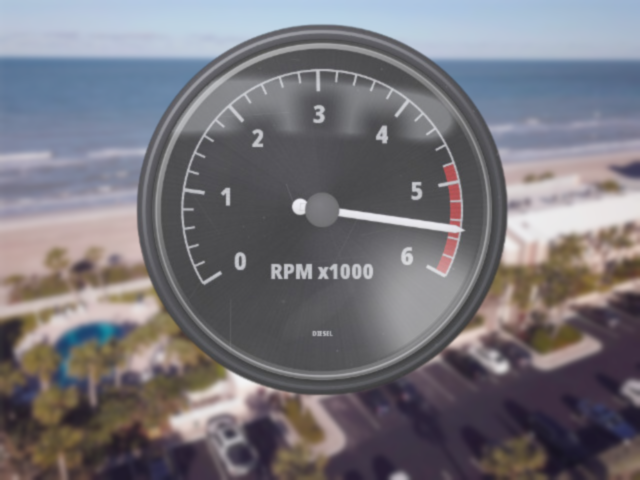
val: 5500 (rpm)
